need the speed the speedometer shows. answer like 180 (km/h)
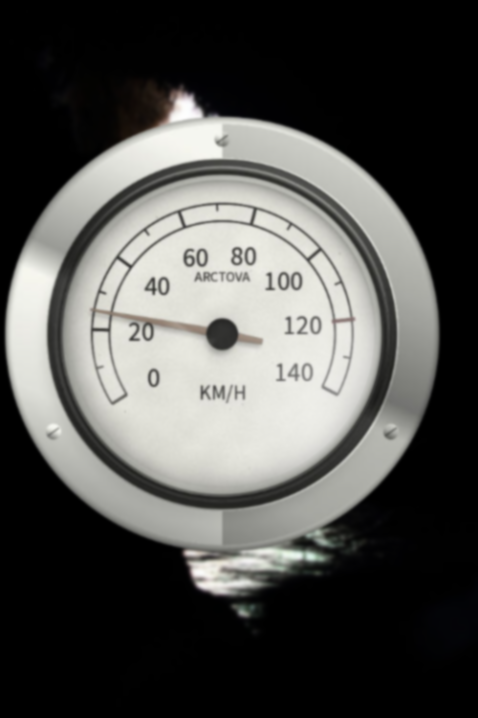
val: 25 (km/h)
